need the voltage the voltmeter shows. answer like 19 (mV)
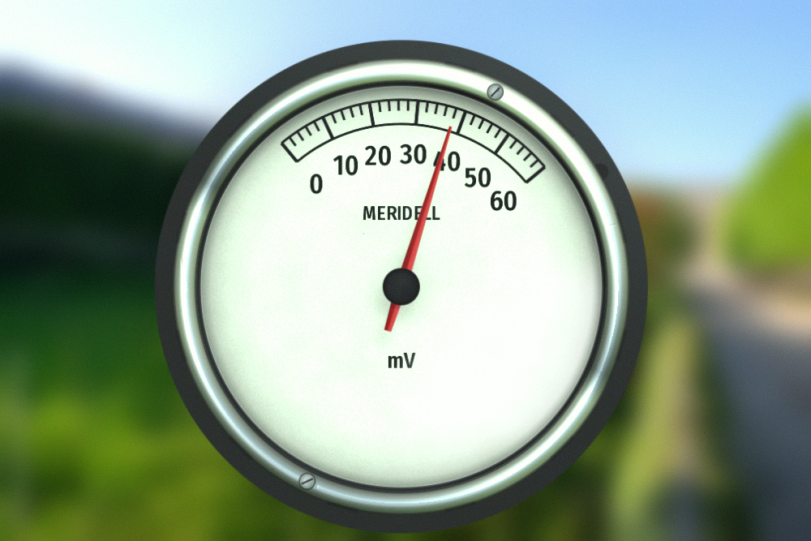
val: 38 (mV)
